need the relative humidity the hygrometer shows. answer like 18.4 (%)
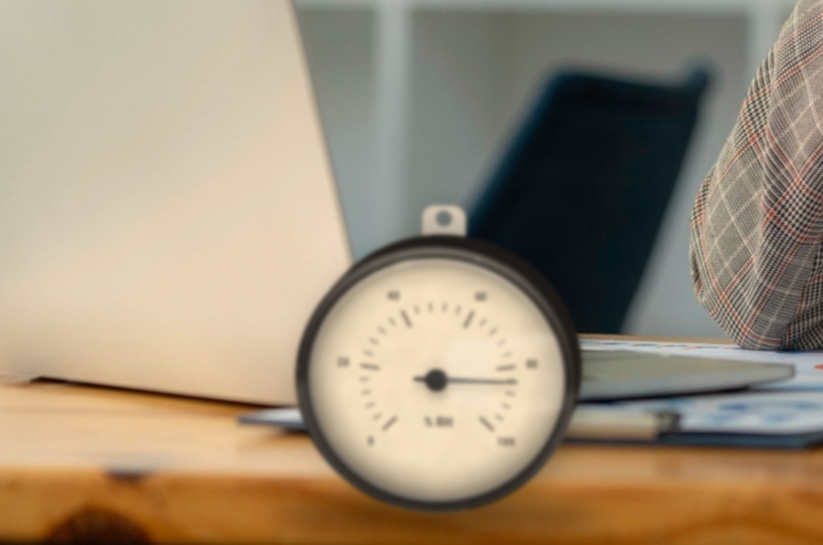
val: 84 (%)
